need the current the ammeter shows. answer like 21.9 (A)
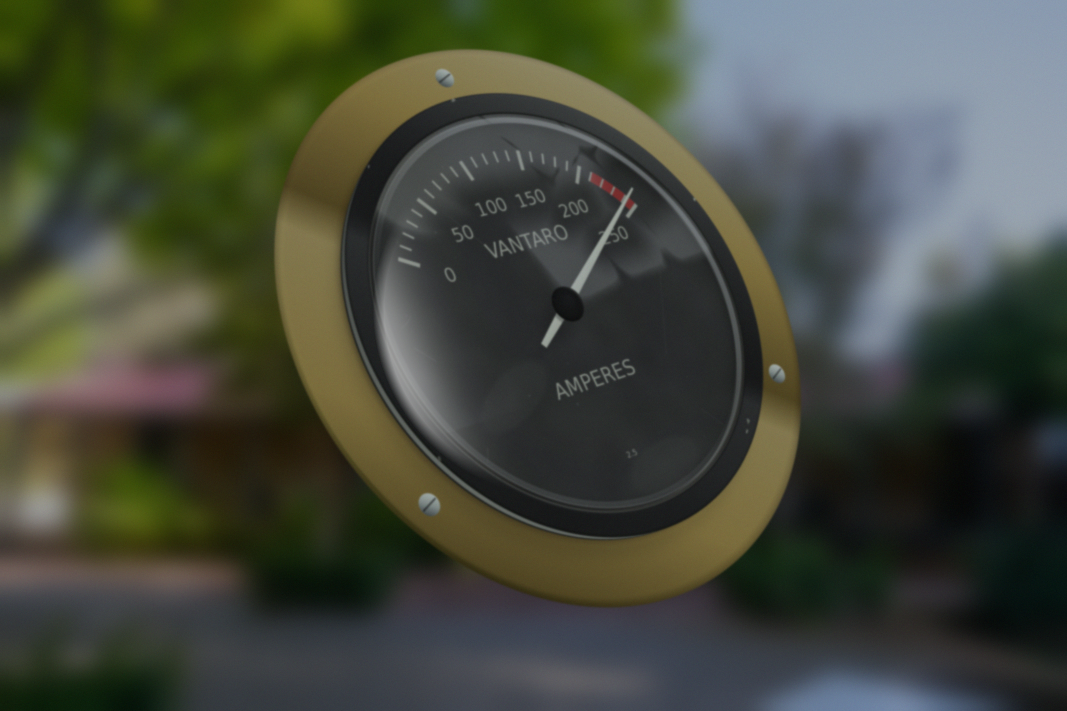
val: 240 (A)
